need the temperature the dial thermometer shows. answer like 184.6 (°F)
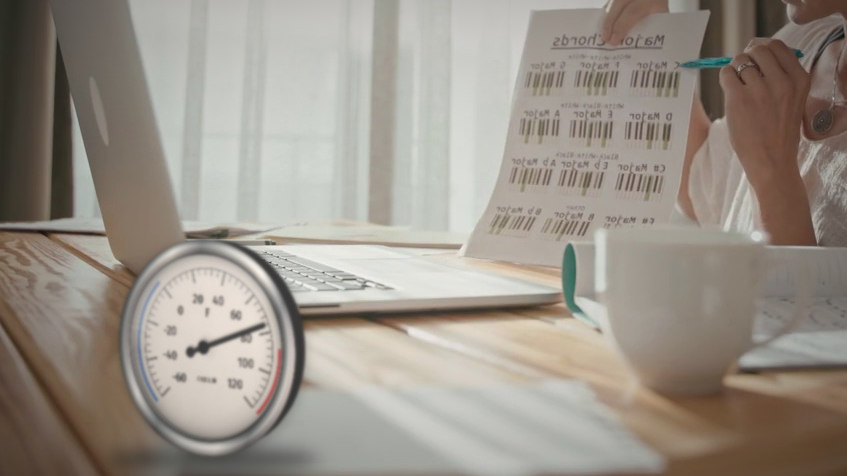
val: 76 (°F)
